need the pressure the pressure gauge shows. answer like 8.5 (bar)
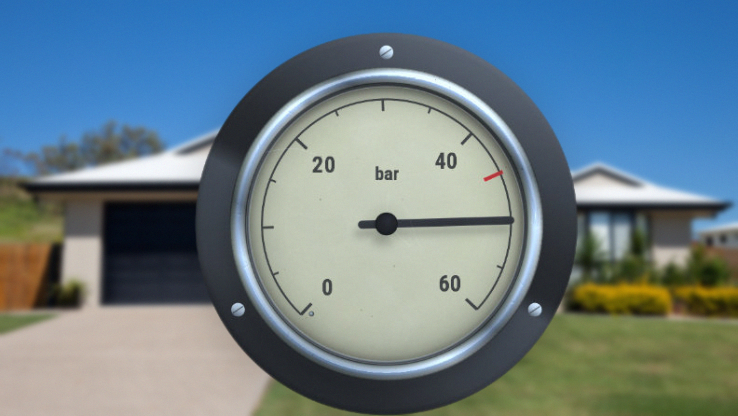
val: 50 (bar)
